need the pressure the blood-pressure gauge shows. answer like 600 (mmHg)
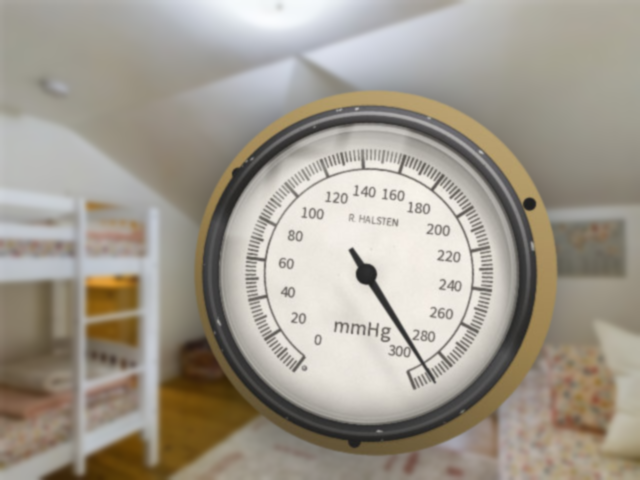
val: 290 (mmHg)
